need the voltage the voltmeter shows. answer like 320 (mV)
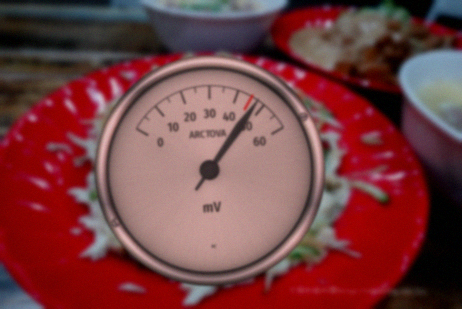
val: 47.5 (mV)
